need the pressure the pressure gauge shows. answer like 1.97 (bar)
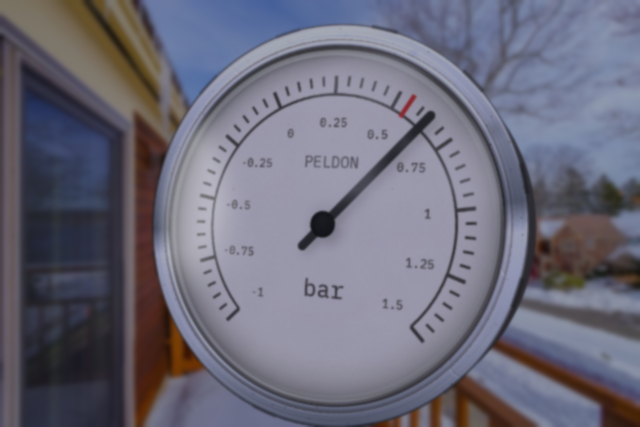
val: 0.65 (bar)
